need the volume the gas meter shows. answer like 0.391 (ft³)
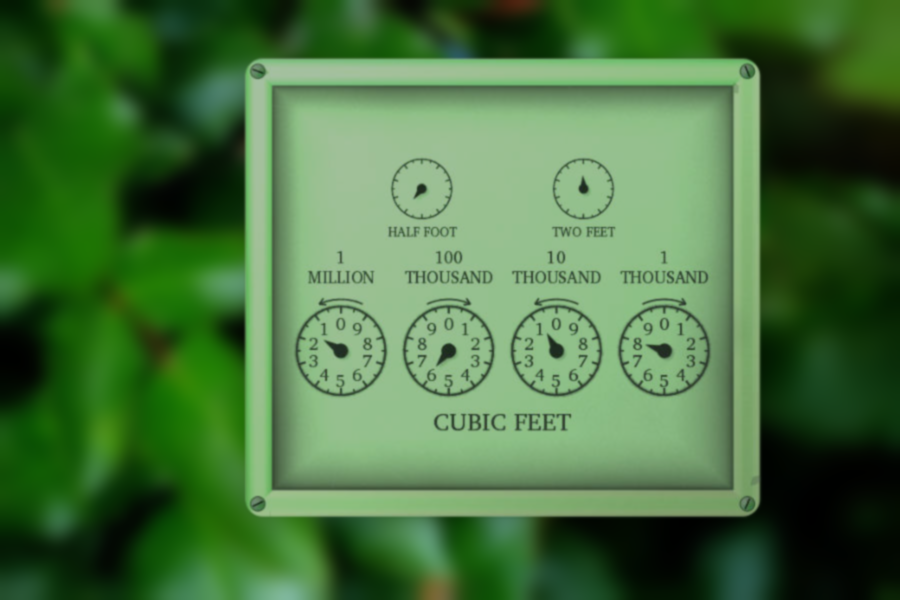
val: 160800 (ft³)
